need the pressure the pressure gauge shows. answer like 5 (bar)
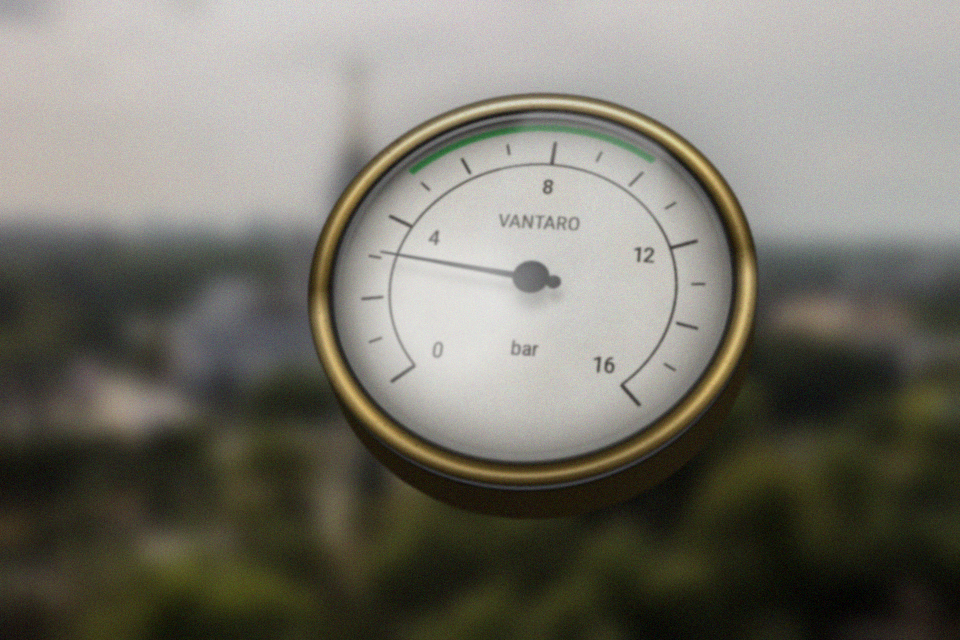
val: 3 (bar)
